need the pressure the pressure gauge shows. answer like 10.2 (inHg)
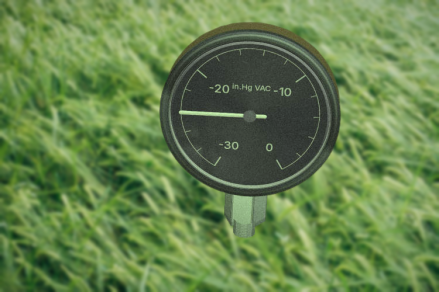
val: -24 (inHg)
